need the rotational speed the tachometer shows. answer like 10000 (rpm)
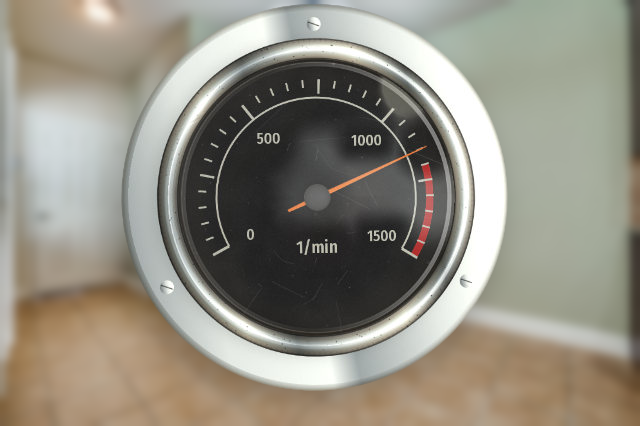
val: 1150 (rpm)
